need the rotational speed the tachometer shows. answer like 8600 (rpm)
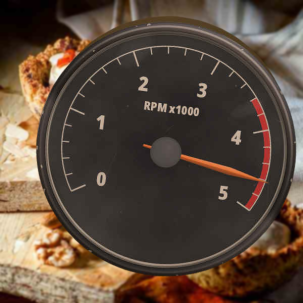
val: 4600 (rpm)
